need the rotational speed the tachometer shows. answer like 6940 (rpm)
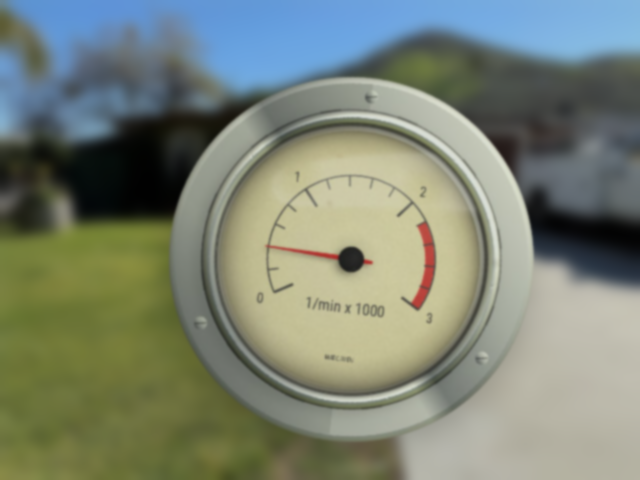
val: 400 (rpm)
